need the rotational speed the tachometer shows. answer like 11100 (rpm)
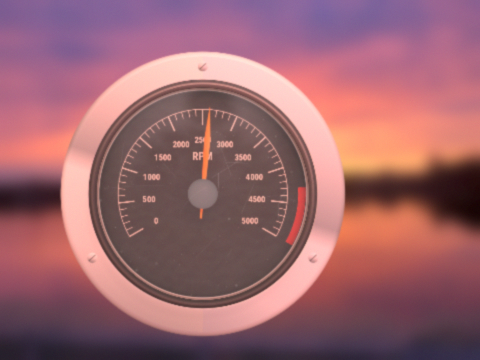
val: 2600 (rpm)
